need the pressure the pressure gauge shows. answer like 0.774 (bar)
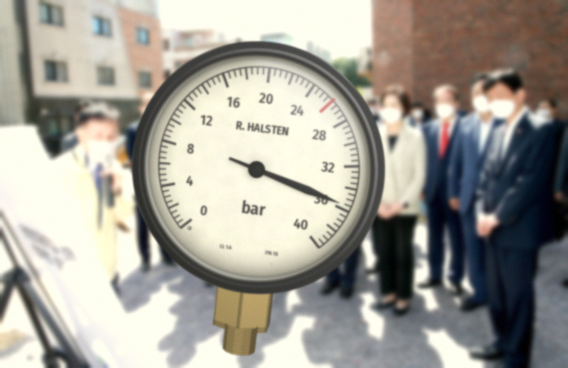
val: 35.5 (bar)
